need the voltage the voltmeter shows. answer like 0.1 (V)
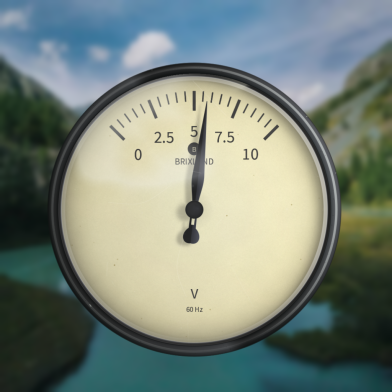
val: 5.75 (V)
